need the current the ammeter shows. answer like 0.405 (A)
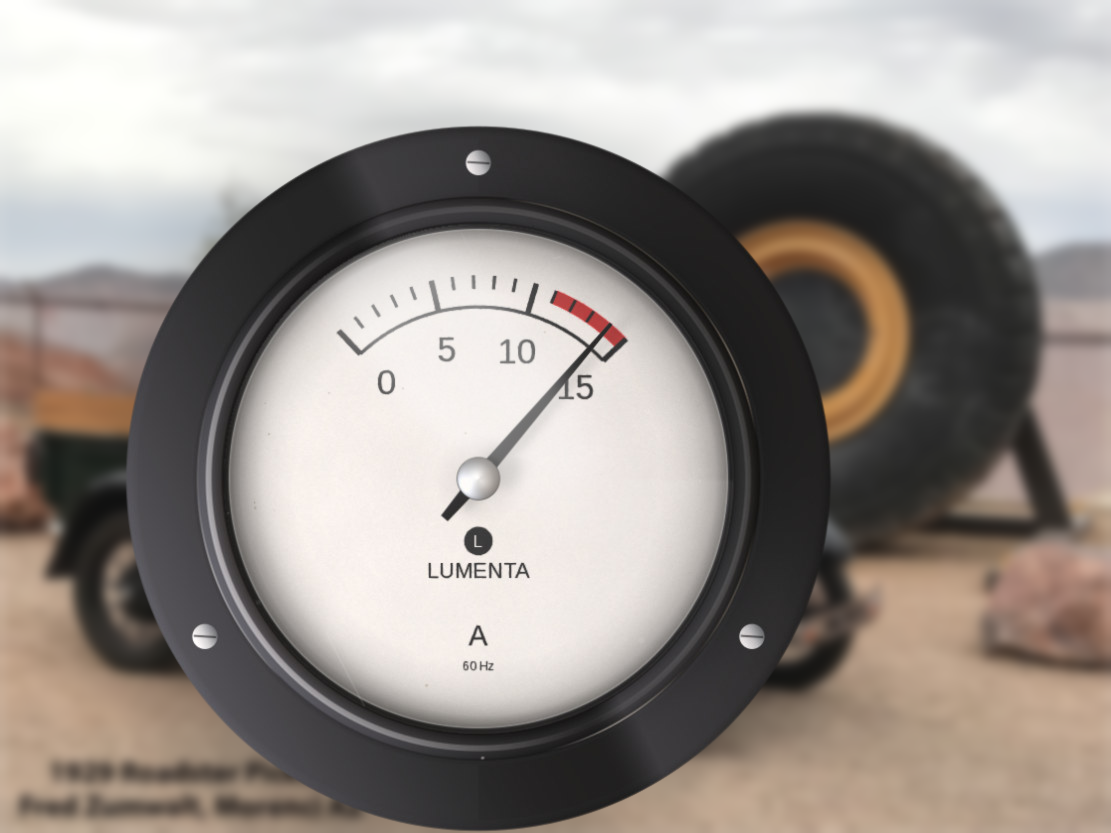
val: 14 (A)
